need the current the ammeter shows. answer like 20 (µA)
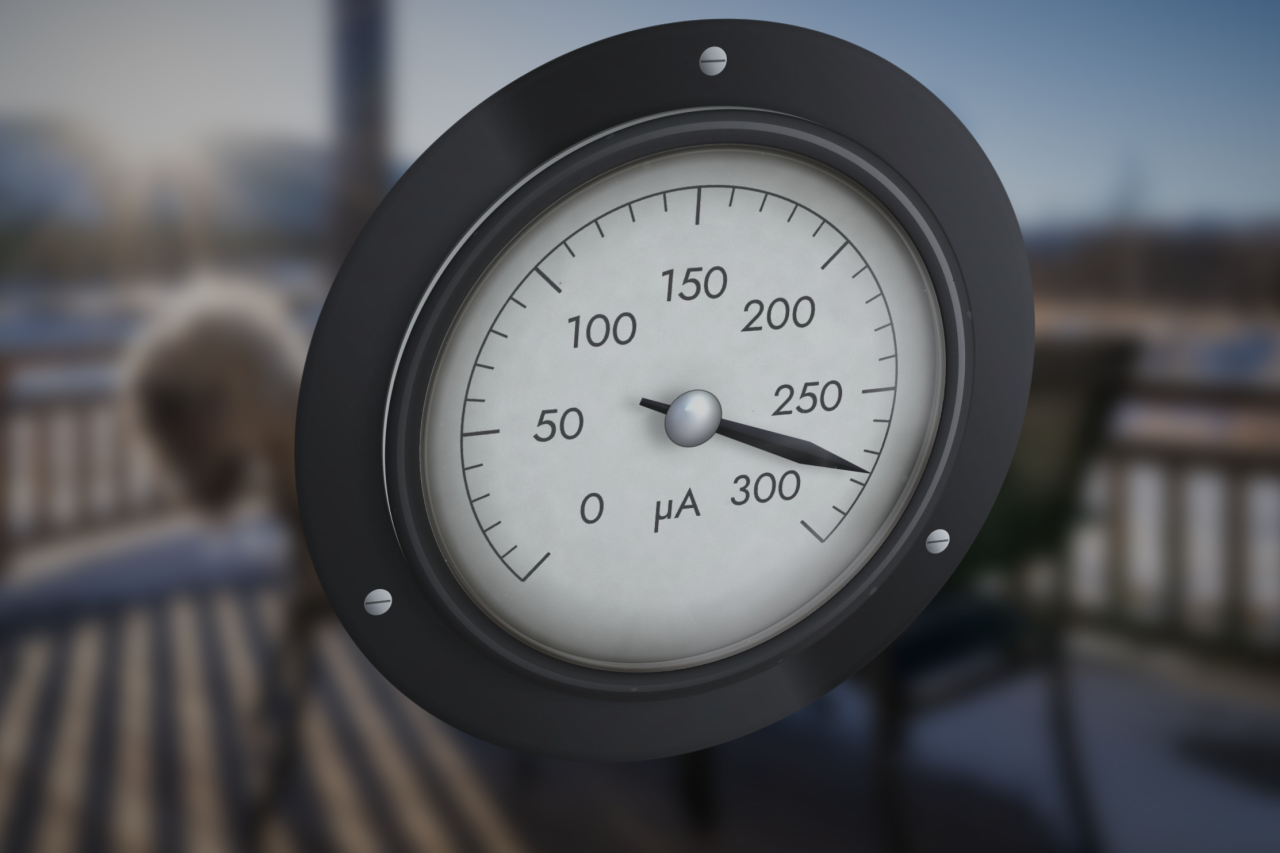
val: 275 (µA)
